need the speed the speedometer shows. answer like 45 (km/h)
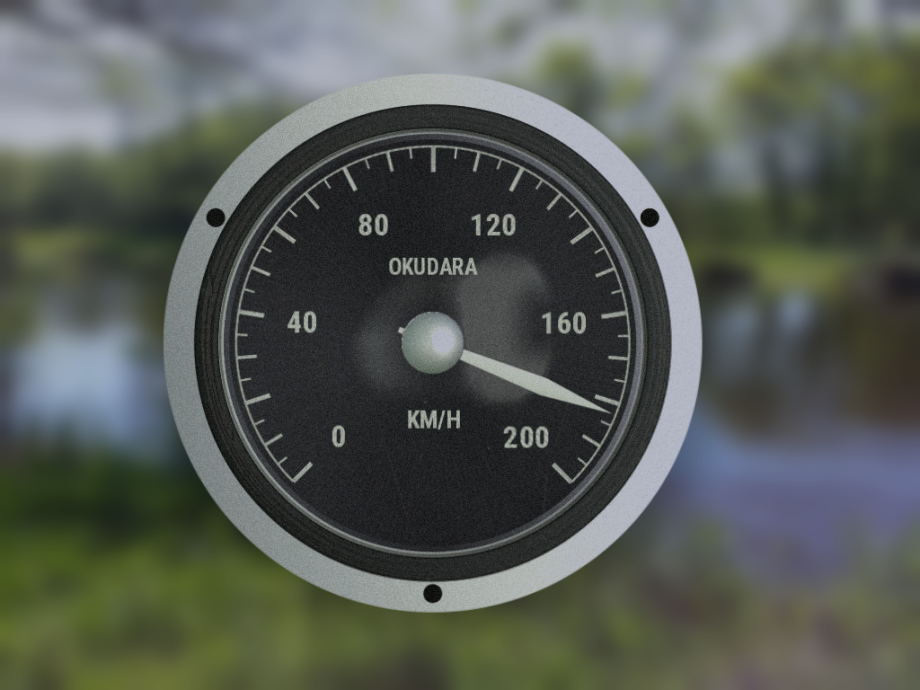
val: 182.5 (km/h)
